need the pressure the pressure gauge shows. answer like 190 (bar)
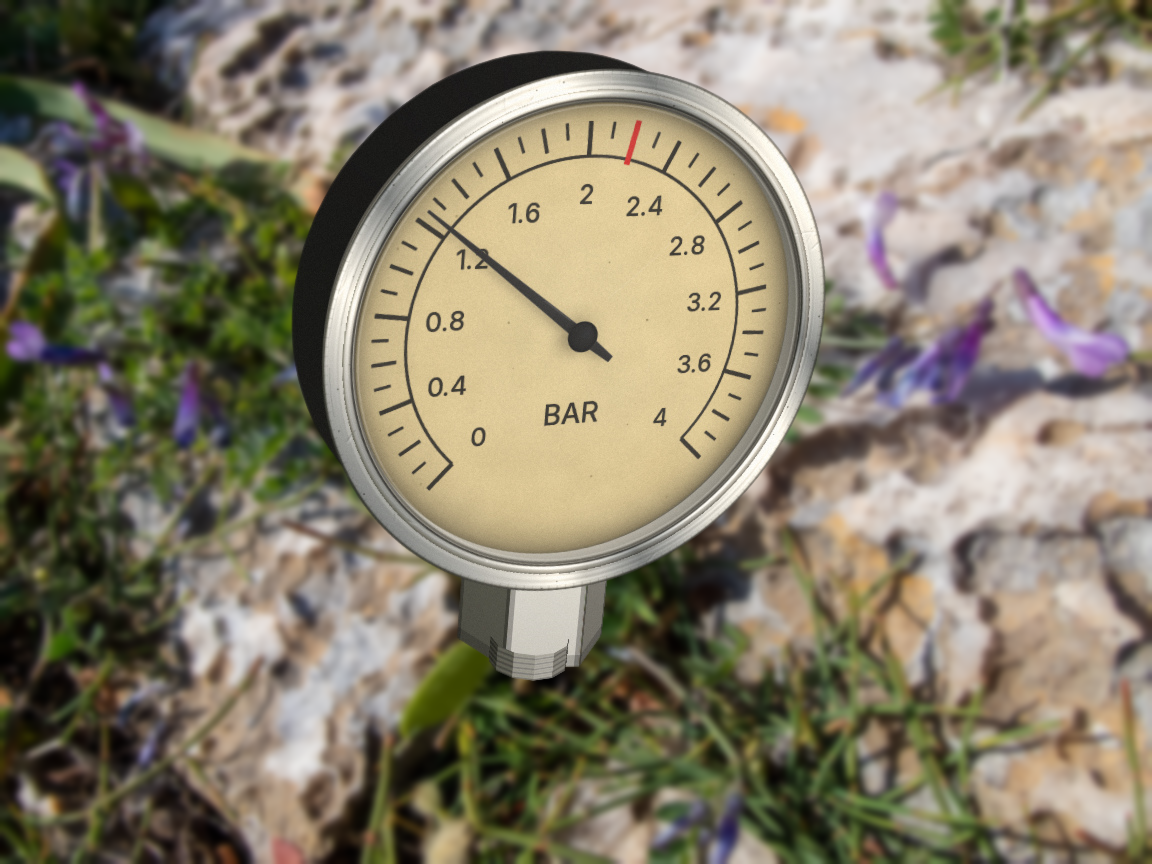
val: 1.25 (bar)
